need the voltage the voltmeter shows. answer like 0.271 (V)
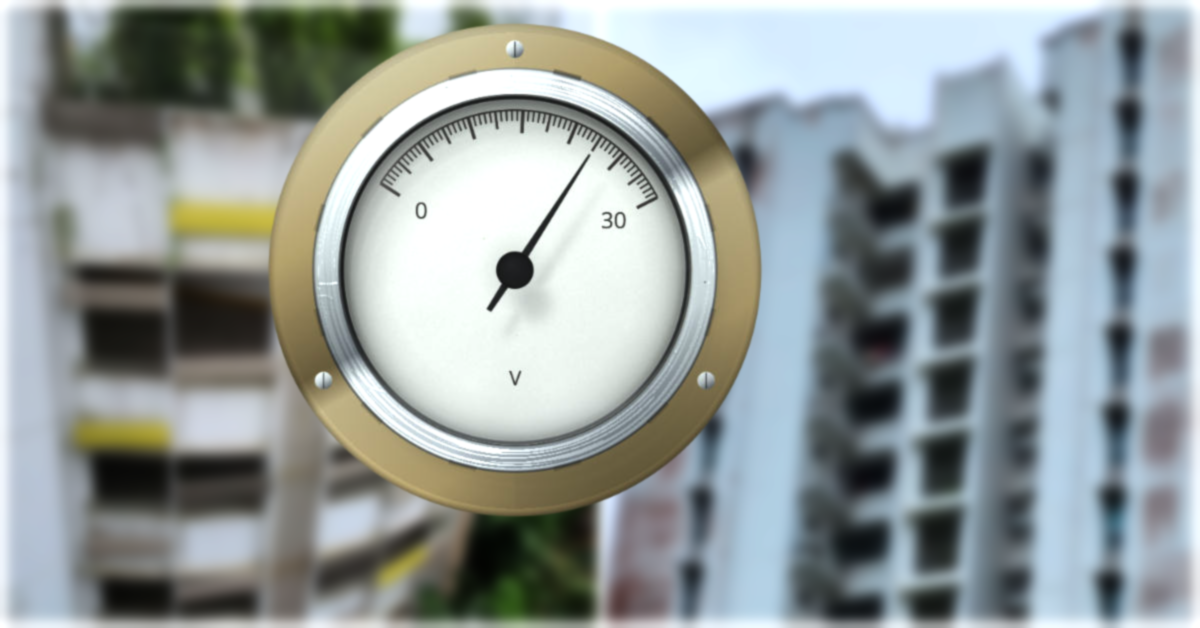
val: 22.5 (V)
